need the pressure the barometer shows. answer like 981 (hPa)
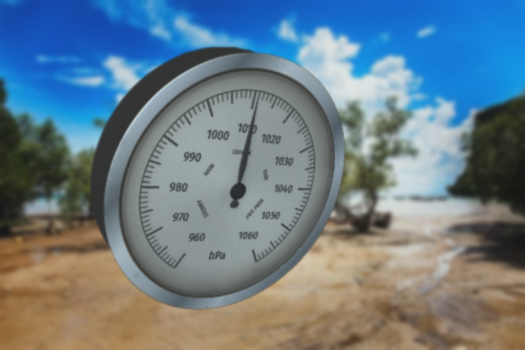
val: 1010 (hPa)
